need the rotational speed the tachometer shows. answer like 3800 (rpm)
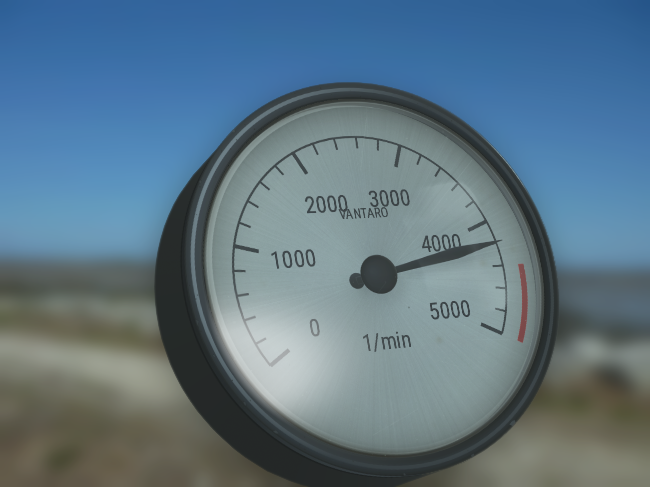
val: 4200 (rpm)
